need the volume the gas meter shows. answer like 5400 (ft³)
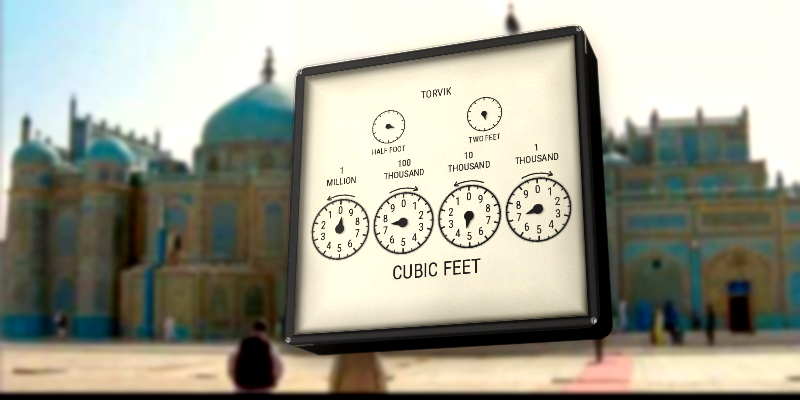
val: 974700 (ft³)
